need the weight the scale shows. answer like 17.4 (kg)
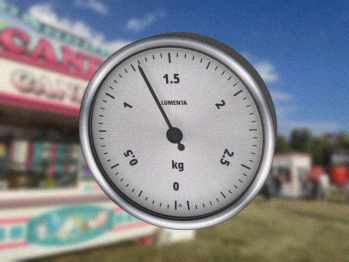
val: 1.3 (kg)
